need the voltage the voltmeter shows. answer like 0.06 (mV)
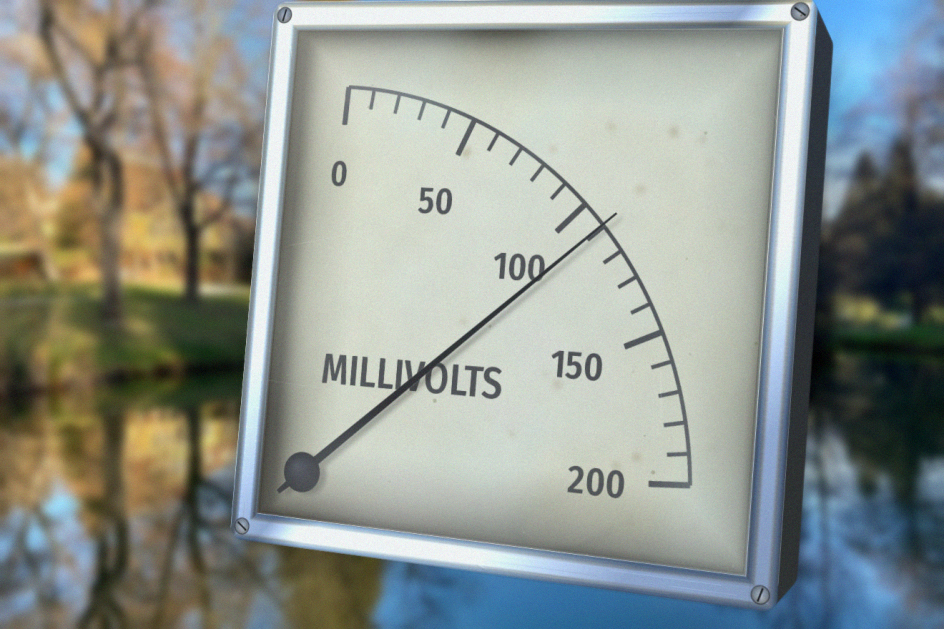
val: 110 (mV)
